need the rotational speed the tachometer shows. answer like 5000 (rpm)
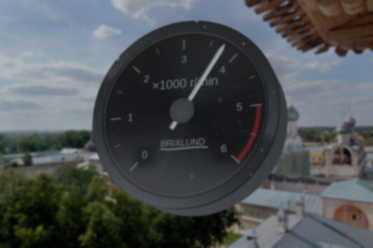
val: 3750 (rpm)
